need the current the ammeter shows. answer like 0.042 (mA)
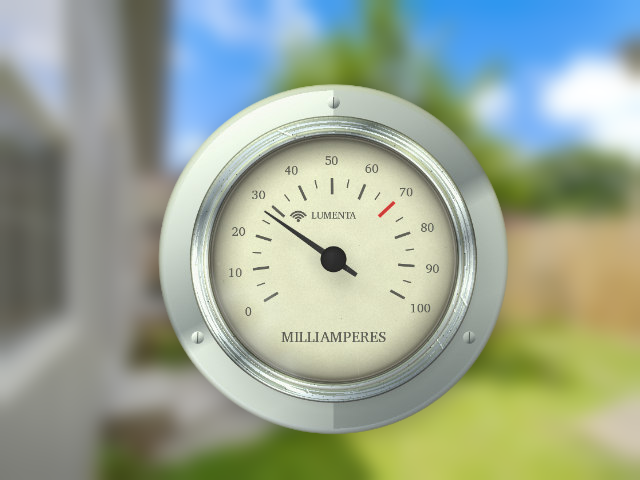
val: 27.5 (mA)
